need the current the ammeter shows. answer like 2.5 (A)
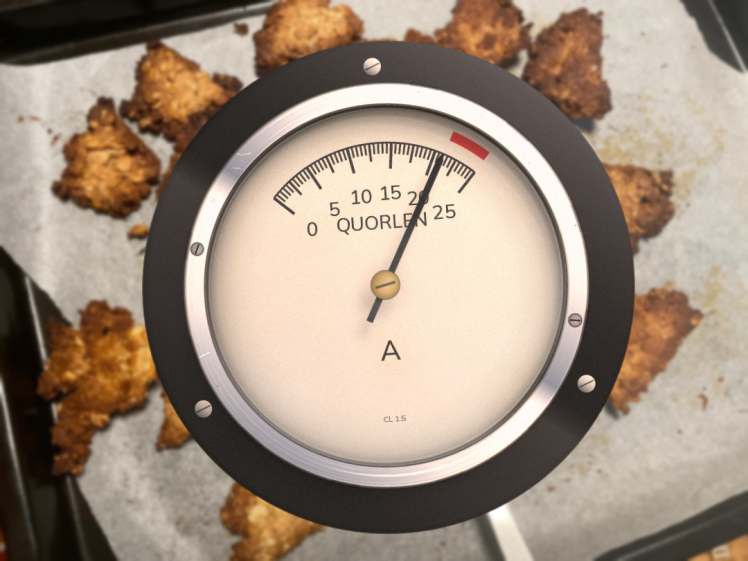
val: 21 (A)
